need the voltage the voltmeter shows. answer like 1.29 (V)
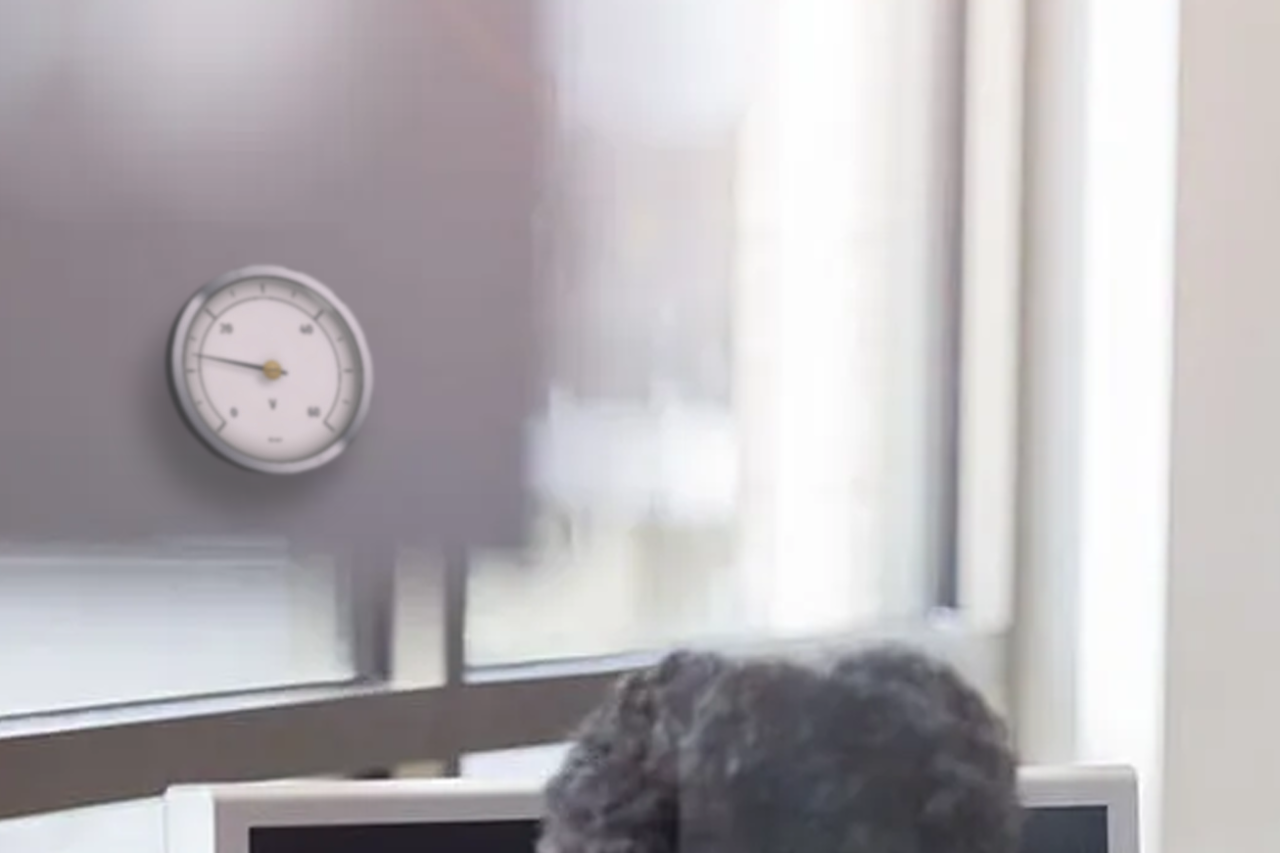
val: 12.5 (V)
